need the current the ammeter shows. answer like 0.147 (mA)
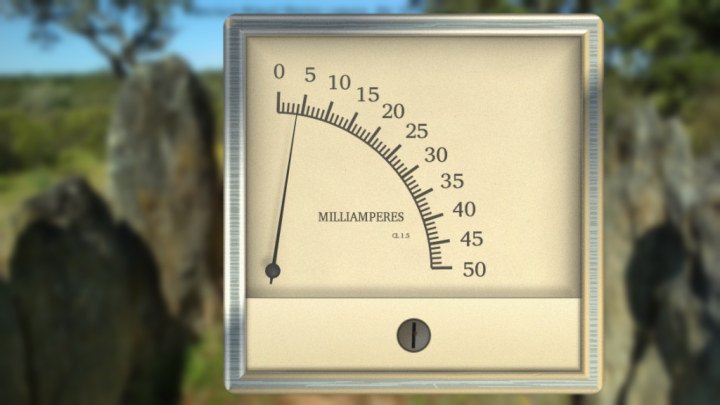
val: 4 (mA)
